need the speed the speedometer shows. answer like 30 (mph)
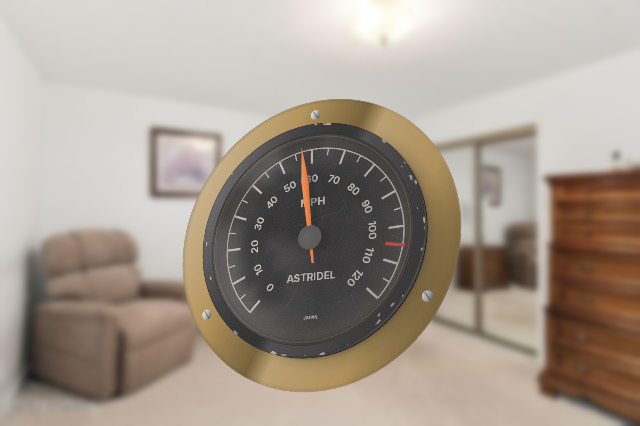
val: 57.5 (mph)
